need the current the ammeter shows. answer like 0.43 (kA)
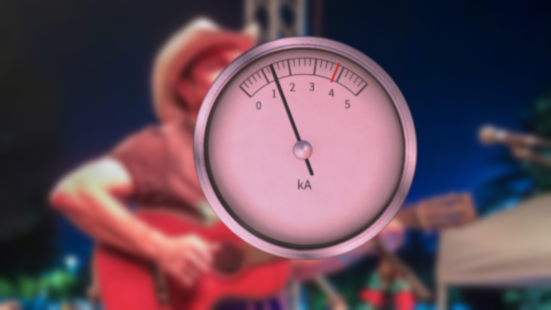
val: 1.4 (kA)
